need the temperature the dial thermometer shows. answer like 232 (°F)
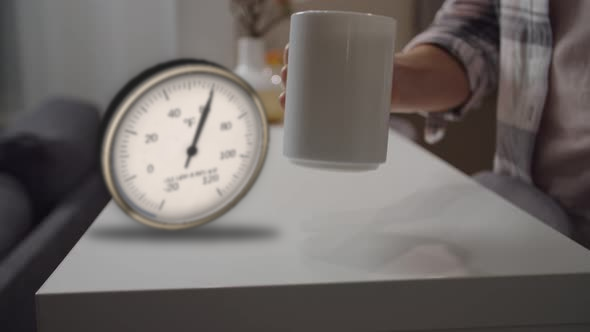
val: 60 (°F)
